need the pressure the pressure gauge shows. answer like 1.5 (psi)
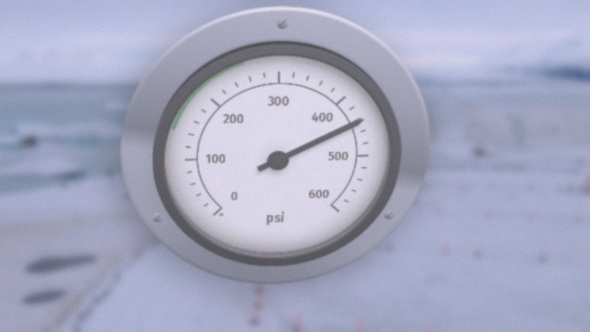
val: 440 (psi)
